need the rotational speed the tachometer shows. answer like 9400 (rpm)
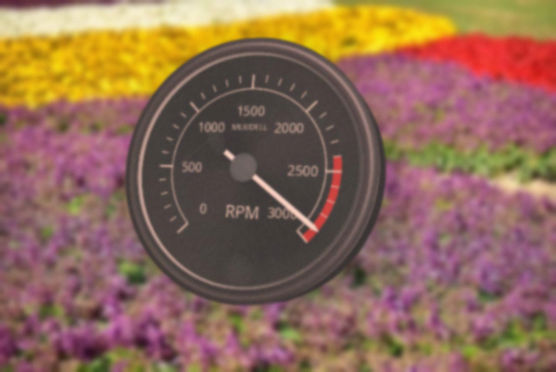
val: 2900 (rpm)
